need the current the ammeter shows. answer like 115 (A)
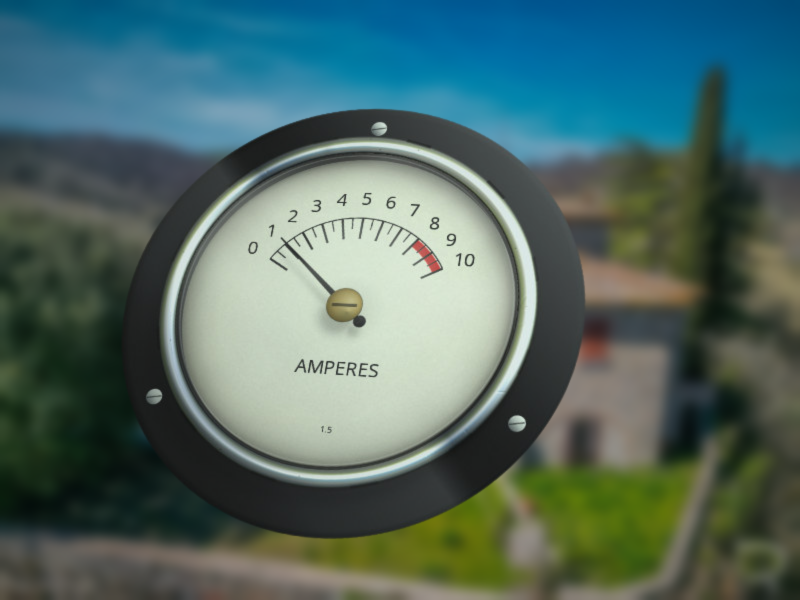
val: 1 (A)
